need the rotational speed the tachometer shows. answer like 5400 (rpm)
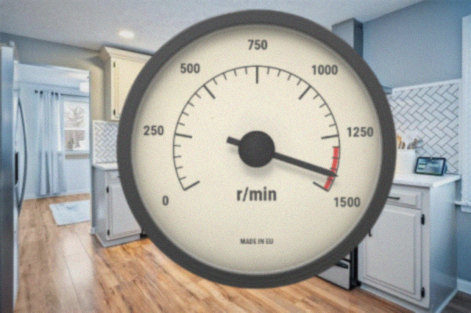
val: 1425 (rpm)
